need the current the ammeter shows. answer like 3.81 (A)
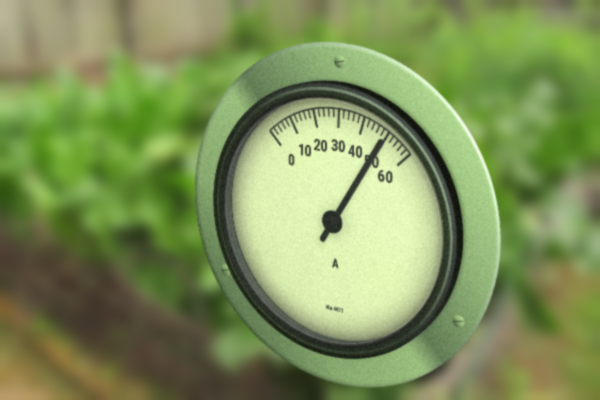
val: 50 (A)
